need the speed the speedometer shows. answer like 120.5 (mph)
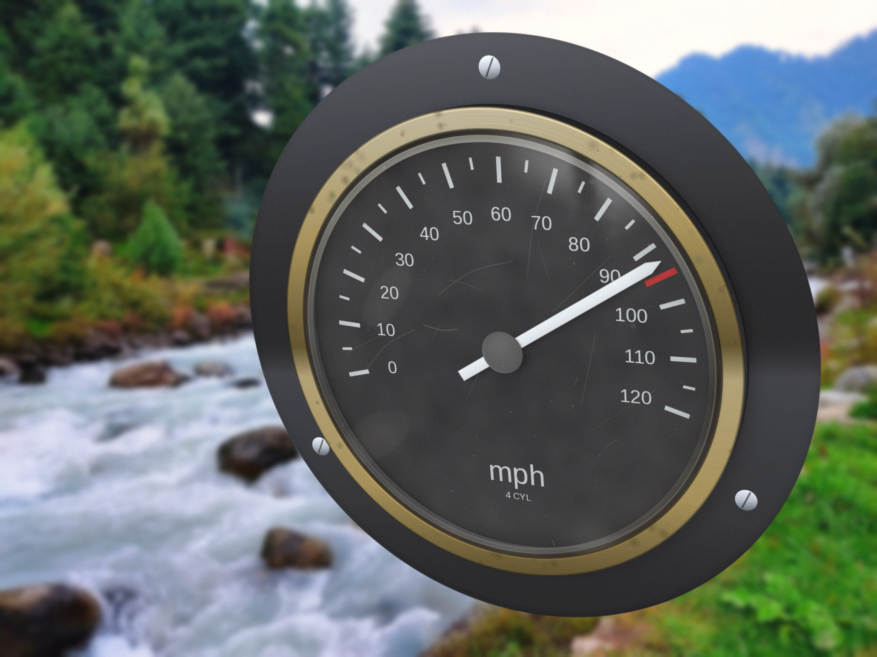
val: 92.5 (mph)
